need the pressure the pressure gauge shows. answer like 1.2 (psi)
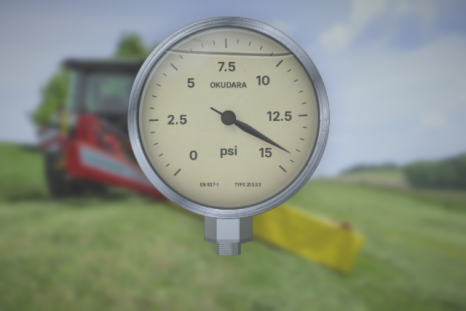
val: 14.25 (psi)
